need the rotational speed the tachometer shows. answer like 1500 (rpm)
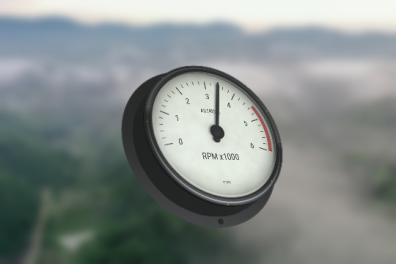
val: 3400 (rpm)
